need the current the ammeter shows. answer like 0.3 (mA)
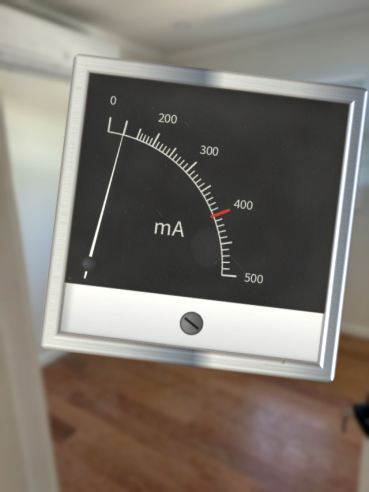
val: 100 (mA)
